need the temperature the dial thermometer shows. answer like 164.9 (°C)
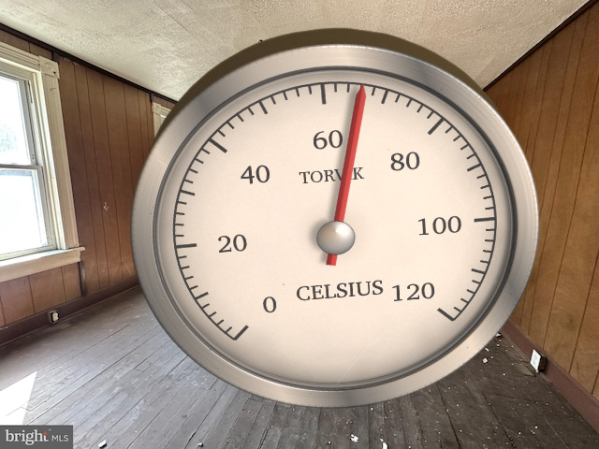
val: 66 (°C)
